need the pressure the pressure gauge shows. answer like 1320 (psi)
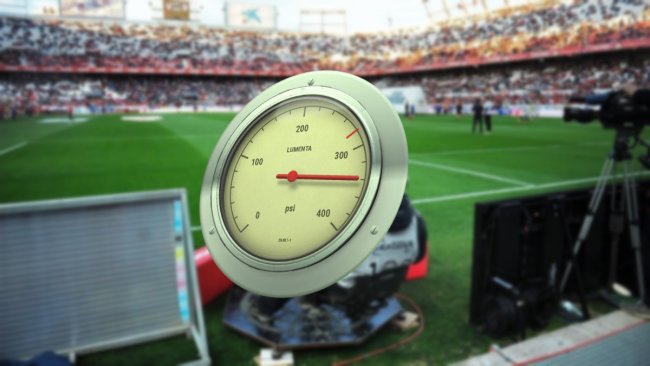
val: 340 (psi)
